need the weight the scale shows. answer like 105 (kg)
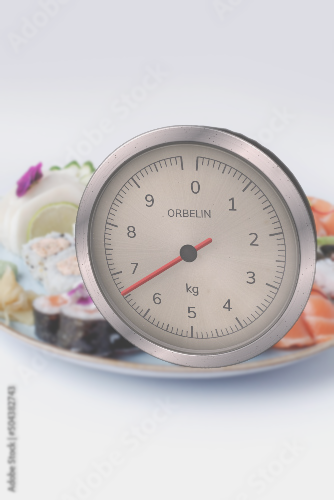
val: 6.6 (kg)
